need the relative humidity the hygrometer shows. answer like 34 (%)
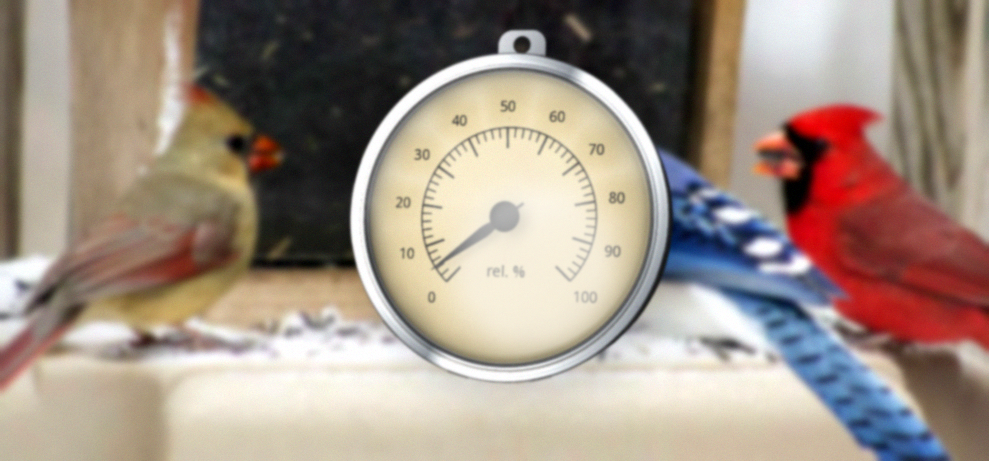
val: 4 (%)
